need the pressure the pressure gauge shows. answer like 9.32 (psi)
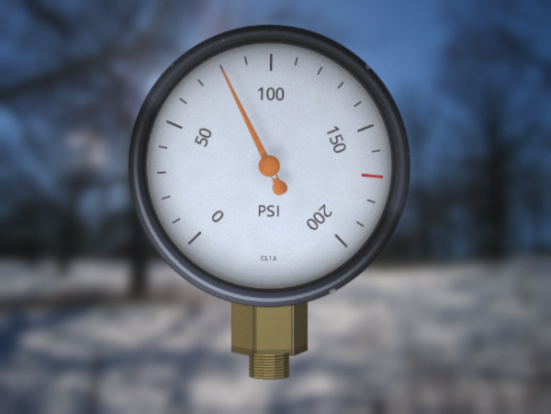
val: 80 (psi)
